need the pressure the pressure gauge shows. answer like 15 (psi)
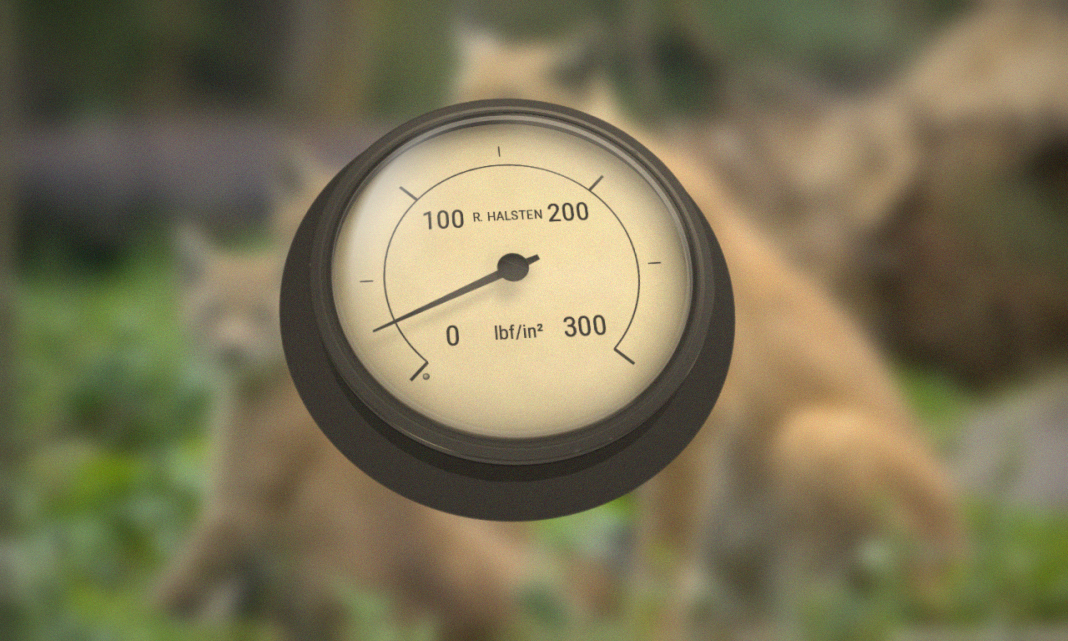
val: 25 (psi)
